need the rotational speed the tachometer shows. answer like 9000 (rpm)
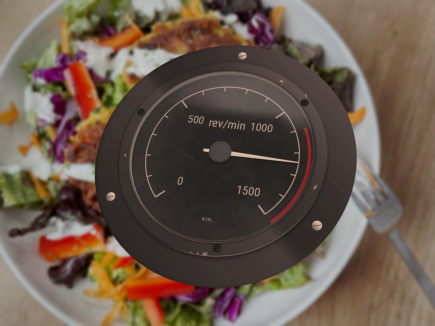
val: 1250 (rpm)
